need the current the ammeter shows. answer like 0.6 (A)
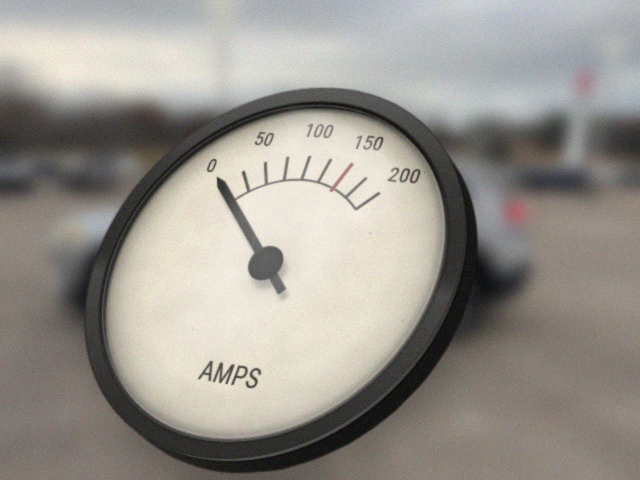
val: 0 (A)
